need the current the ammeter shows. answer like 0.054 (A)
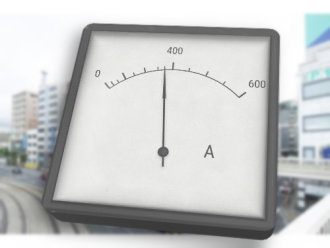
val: 375 (A)
